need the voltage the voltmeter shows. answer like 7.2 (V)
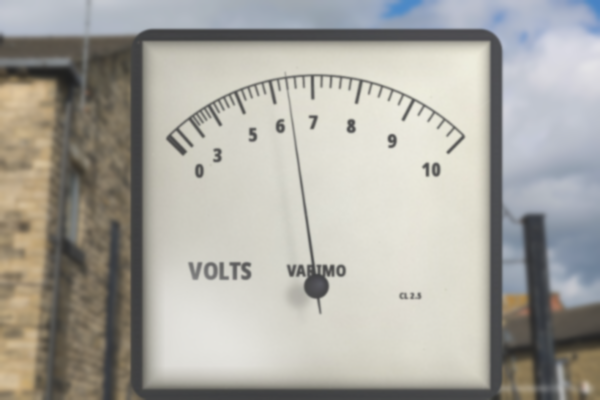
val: 6.4 (V)
